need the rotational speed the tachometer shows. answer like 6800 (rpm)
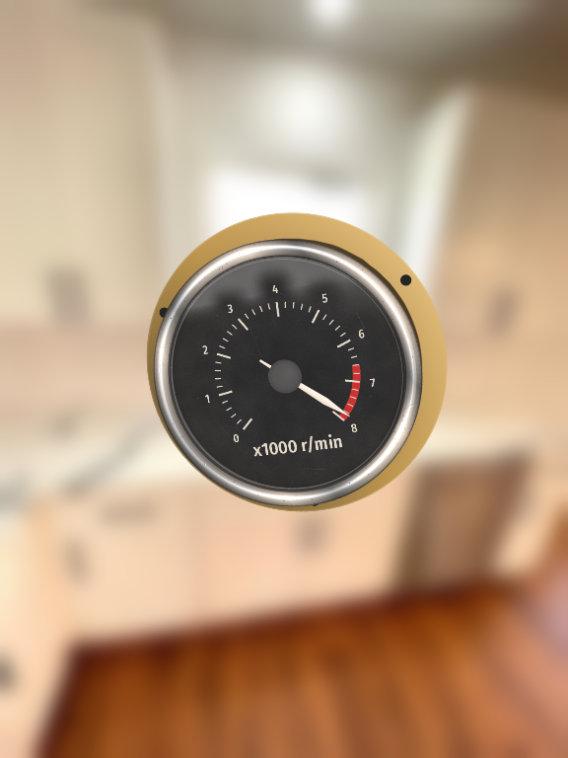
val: 7800 (rpm)
